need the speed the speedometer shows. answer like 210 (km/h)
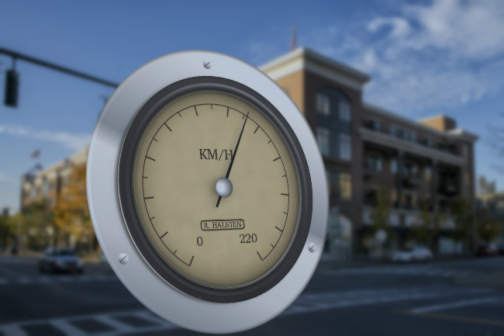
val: 130 (km/h)
